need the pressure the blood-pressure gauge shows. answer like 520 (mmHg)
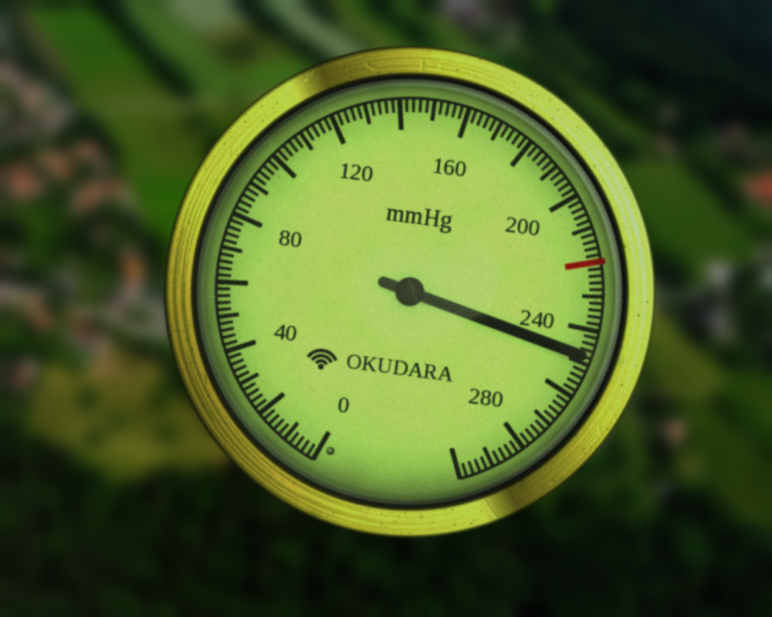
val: 248 (mmHg)
